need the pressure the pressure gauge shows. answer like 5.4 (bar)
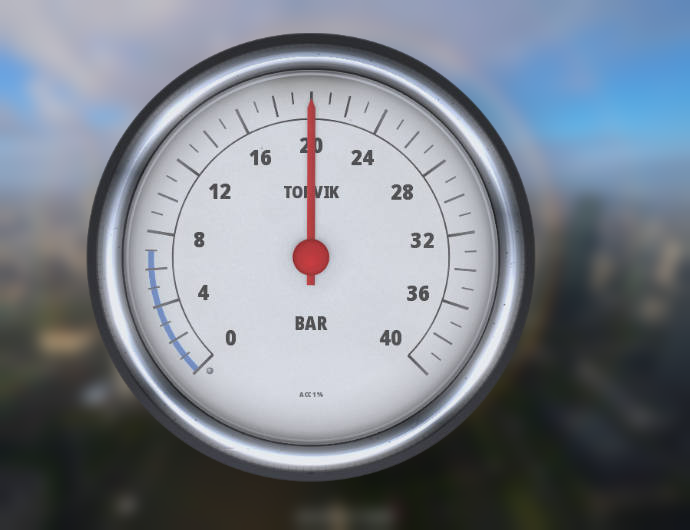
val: 20 (bar)
